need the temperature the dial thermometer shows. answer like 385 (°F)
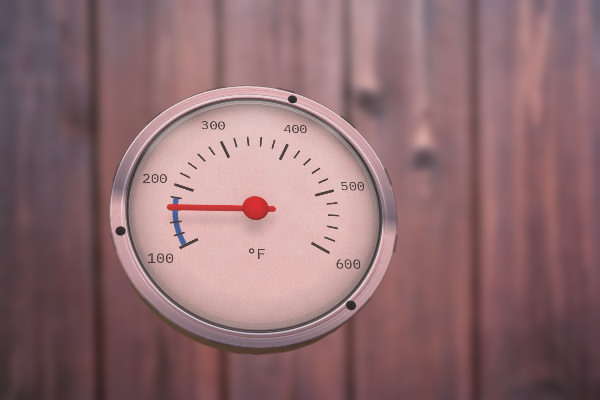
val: 160 (°F)
